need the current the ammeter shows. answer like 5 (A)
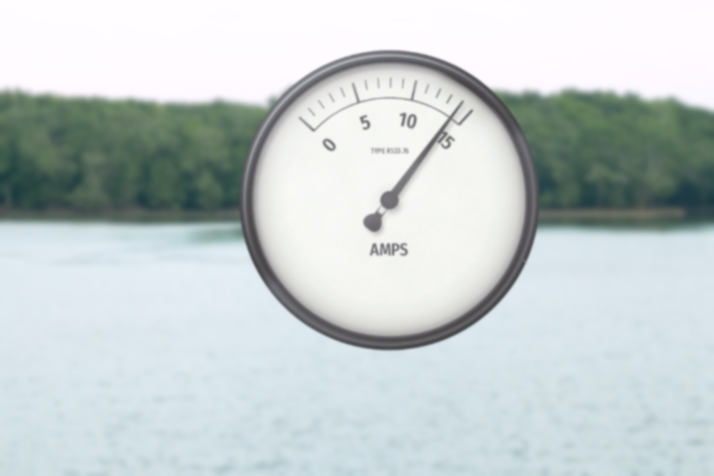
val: 14 (A)
